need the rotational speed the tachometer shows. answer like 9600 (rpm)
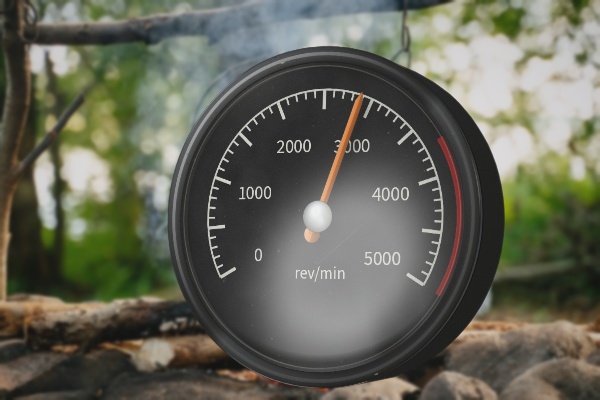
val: 2900 (rpm)
